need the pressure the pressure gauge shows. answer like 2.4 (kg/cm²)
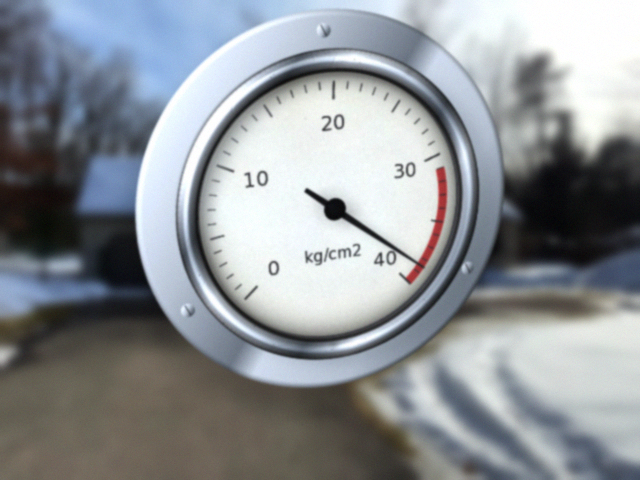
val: 38.5 (kg/cm²)
